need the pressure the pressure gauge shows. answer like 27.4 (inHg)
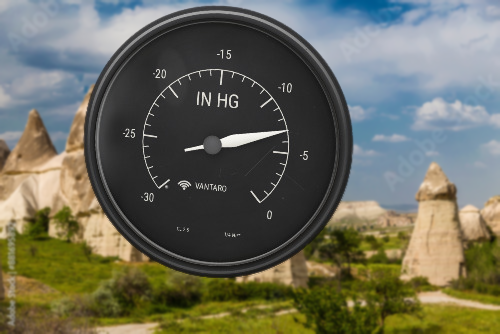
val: -7 (inHg)
